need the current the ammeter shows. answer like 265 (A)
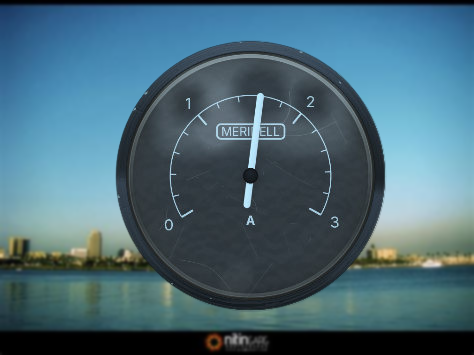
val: 1.6 (A)
